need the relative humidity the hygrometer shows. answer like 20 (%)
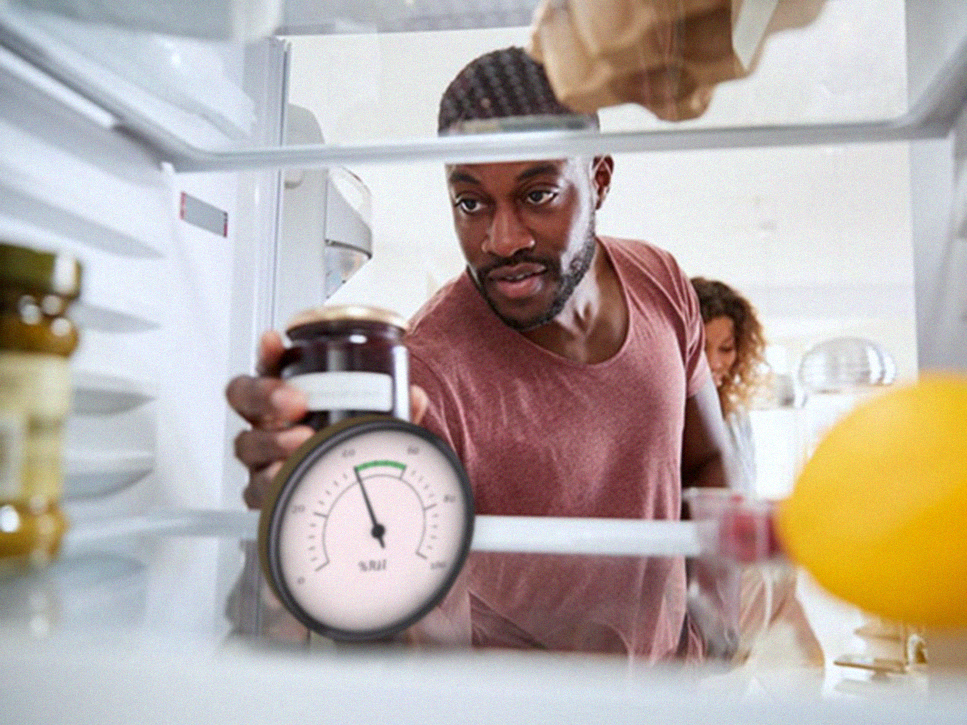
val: 40 (%)
